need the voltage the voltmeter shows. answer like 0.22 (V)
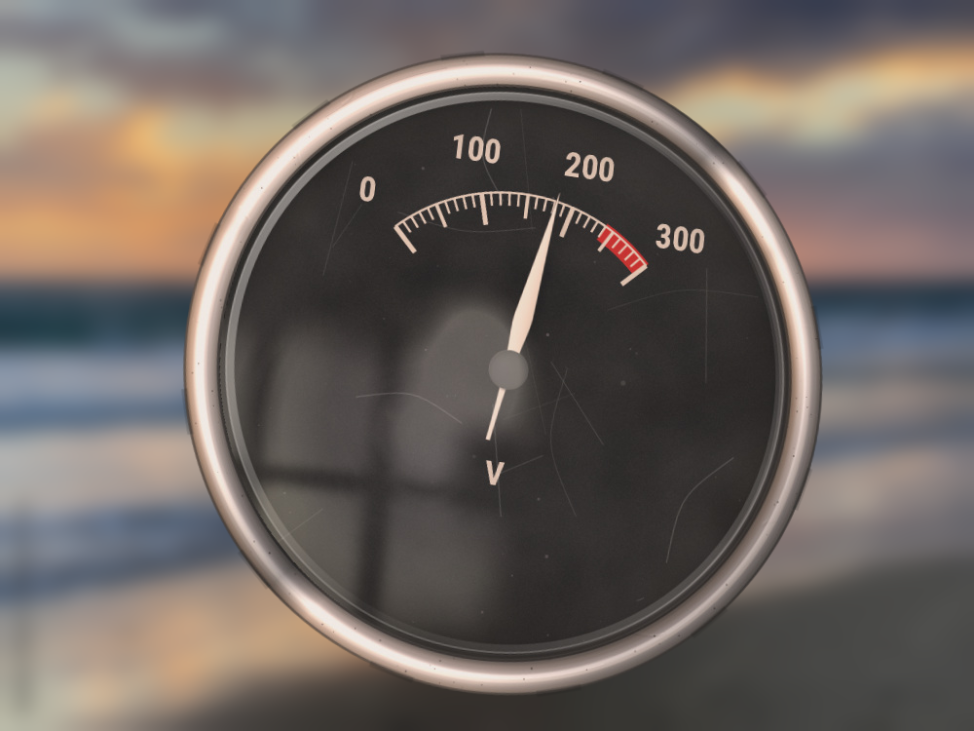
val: 180 (V)
